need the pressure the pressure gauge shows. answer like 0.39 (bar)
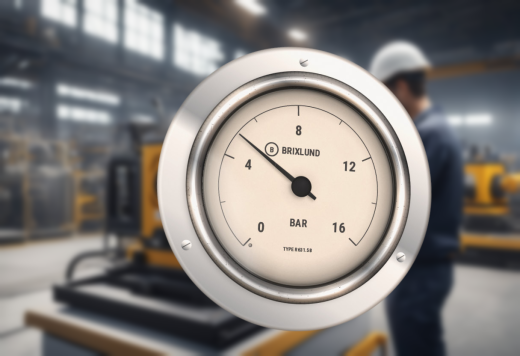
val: 5 (bar)
